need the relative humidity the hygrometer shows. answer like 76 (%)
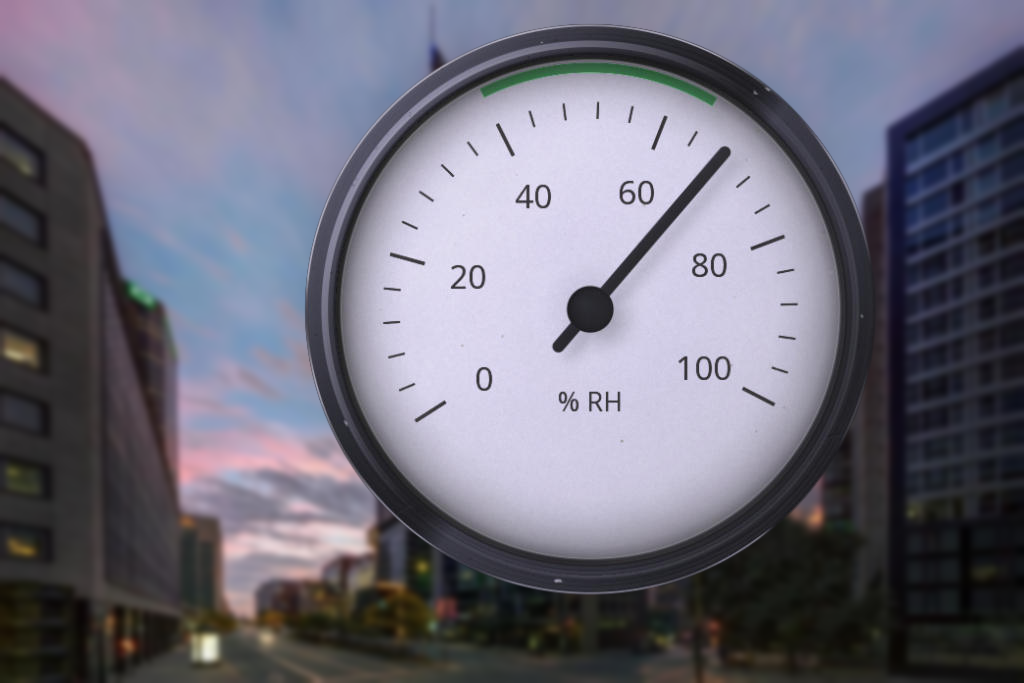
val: 68 (%)
